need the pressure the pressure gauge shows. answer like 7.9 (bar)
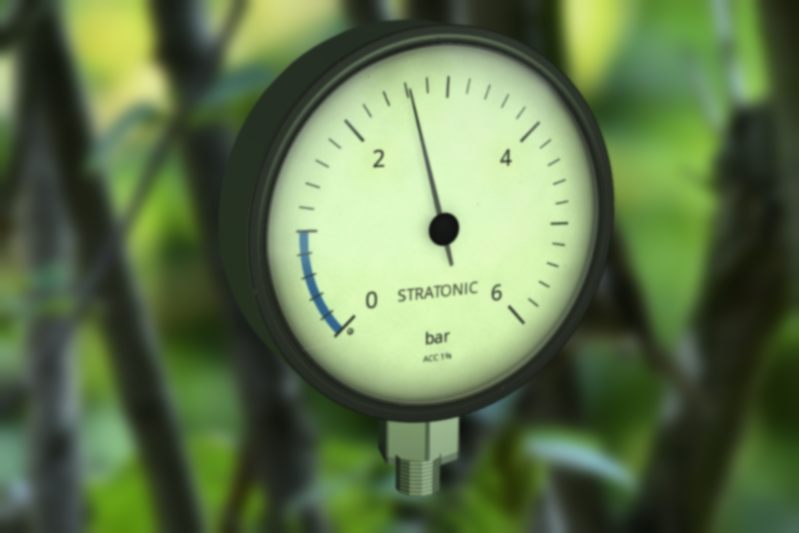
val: 2.6 (bar)
